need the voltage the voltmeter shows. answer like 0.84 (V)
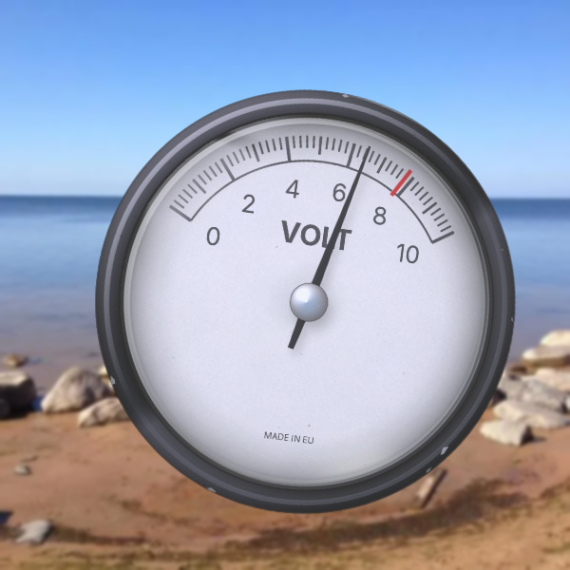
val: 6.4 (V)
